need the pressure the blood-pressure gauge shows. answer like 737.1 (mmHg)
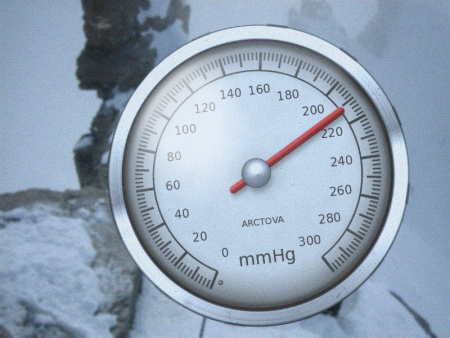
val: 212 (mmHg)
